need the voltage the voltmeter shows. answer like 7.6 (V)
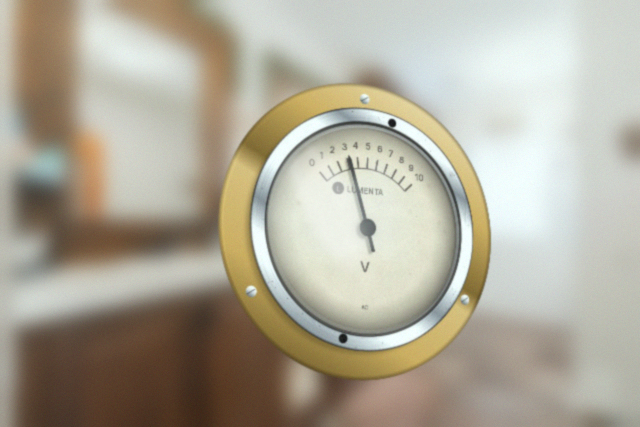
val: 3 (V)
